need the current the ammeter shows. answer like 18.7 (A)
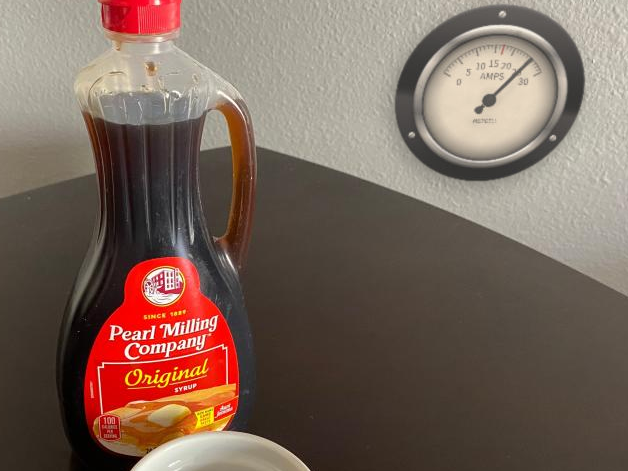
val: 25 (A)
